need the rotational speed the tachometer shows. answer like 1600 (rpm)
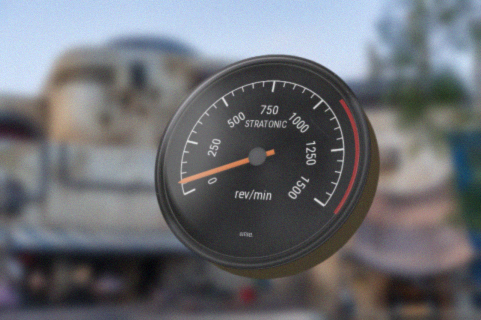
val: 50 (rpm)
